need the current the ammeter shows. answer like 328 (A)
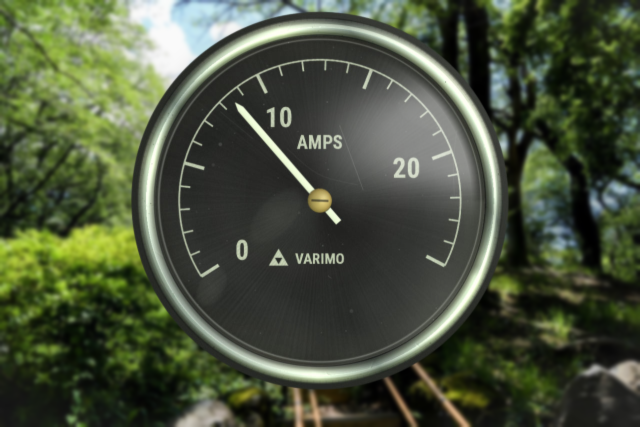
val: 8.5 (A)
